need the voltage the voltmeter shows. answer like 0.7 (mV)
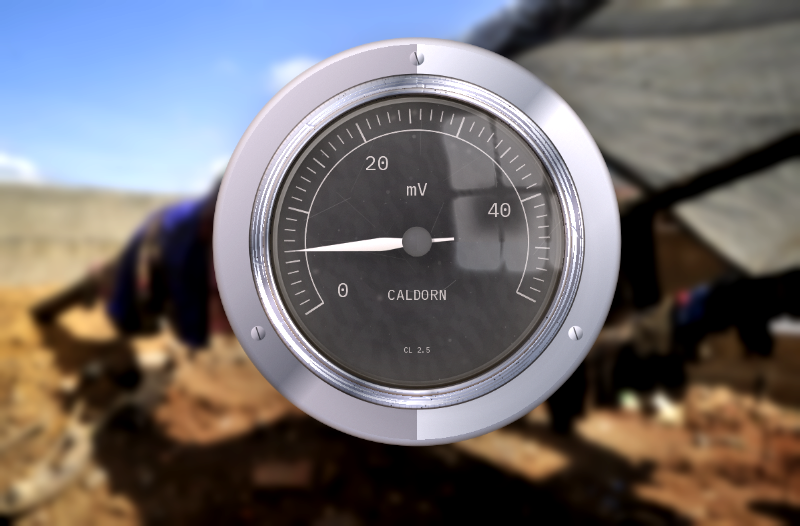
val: 6 (mV)
